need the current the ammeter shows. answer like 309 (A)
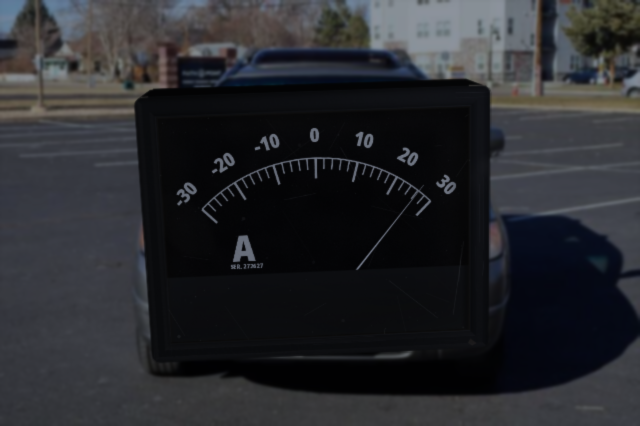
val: 26 (A)
